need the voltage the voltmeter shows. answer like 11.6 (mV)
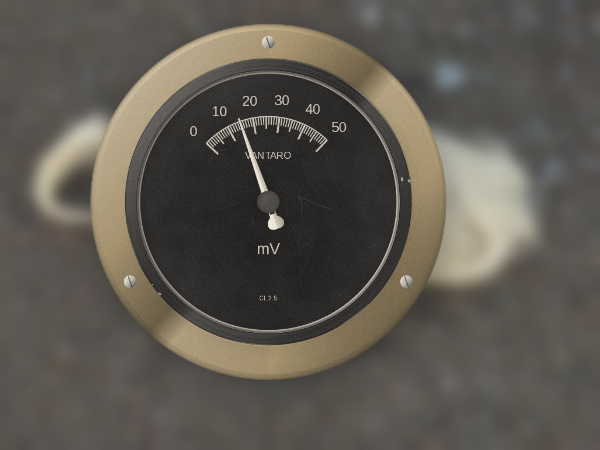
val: 15 (mV)
